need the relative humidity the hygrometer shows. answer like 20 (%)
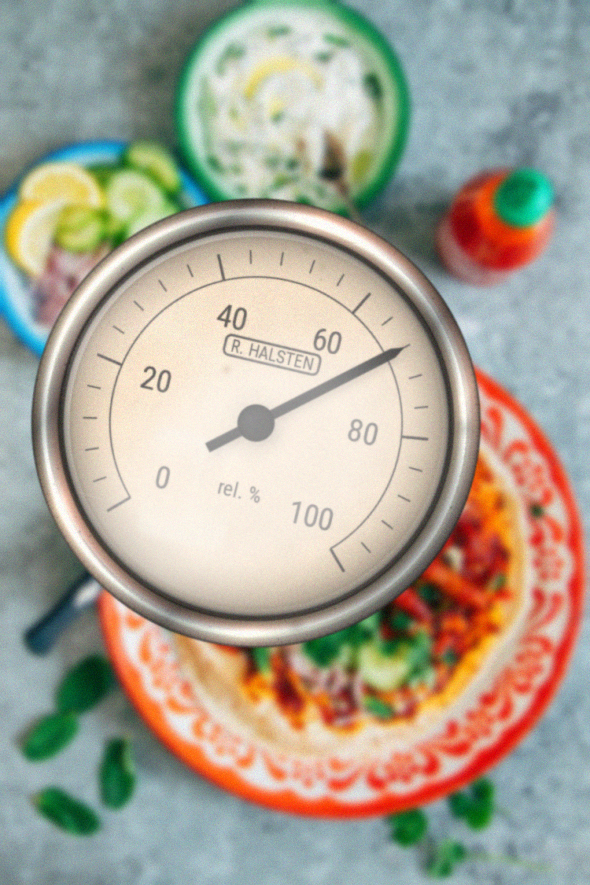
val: 68 (%)
